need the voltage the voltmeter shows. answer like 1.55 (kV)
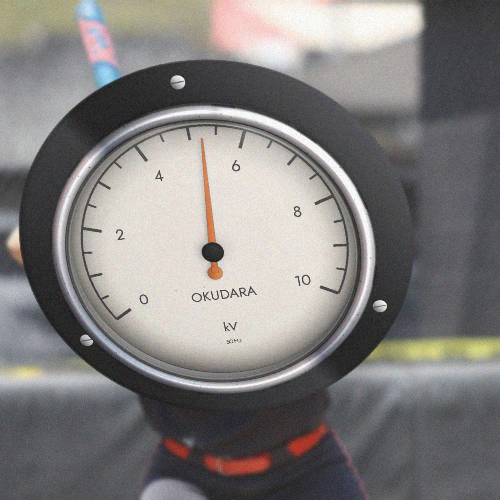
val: 5.25 (kV)
